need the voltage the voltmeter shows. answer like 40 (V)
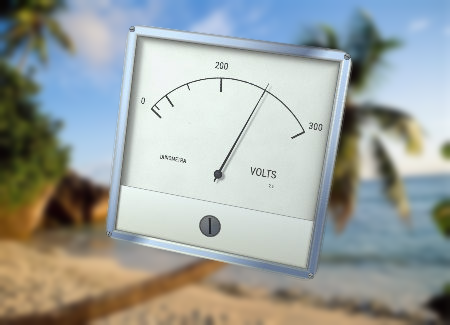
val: 250 (V)
